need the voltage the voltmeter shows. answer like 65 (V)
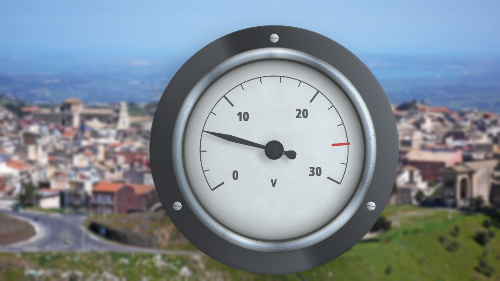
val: 6 (V)
